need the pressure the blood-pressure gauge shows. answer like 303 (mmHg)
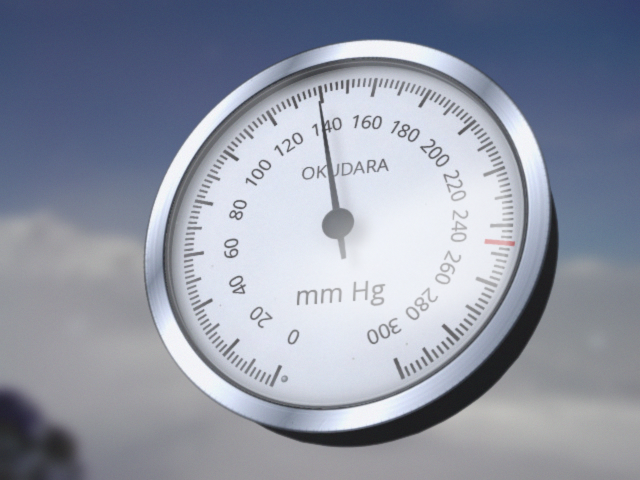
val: 140 (mmHg)
